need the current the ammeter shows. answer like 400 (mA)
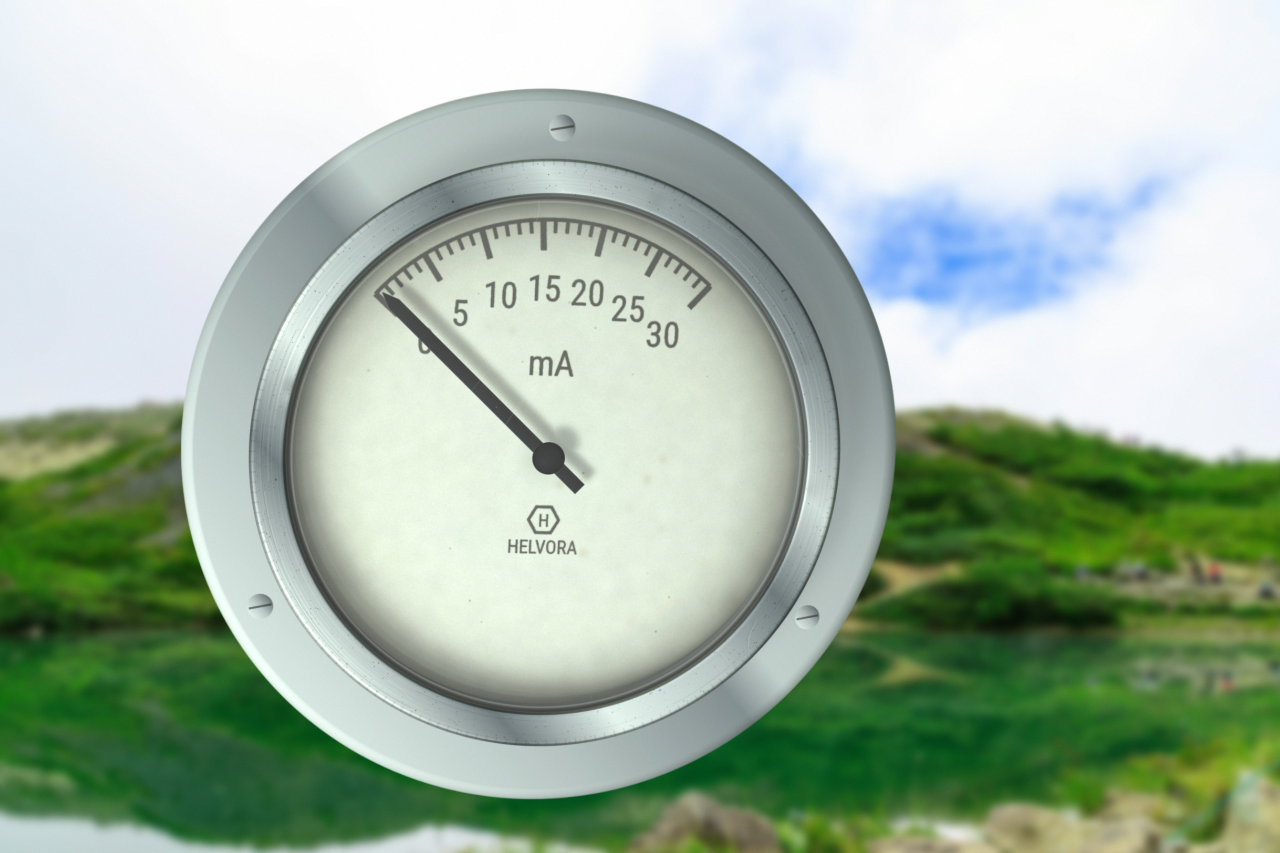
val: 0.5 (mA)
